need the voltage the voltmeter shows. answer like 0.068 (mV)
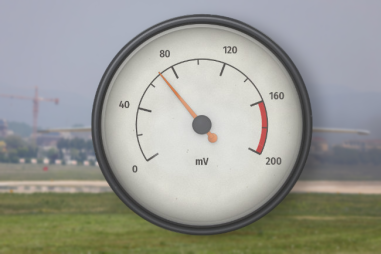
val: 70 (mV)
